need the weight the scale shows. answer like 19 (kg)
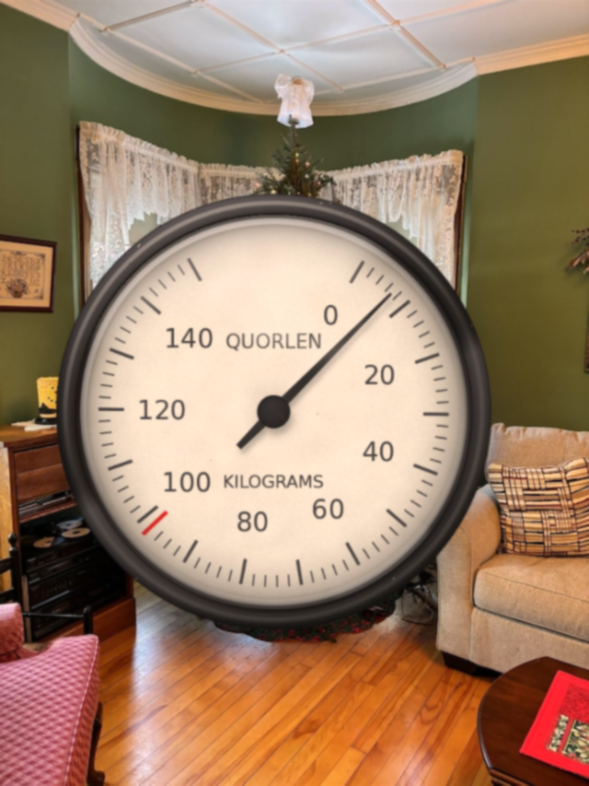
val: 7 (kg)
